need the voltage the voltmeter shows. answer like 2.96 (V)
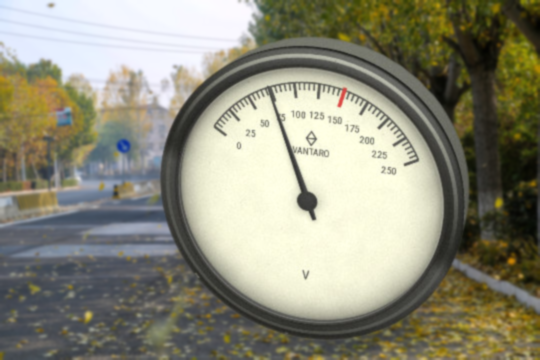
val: 75 (V)
